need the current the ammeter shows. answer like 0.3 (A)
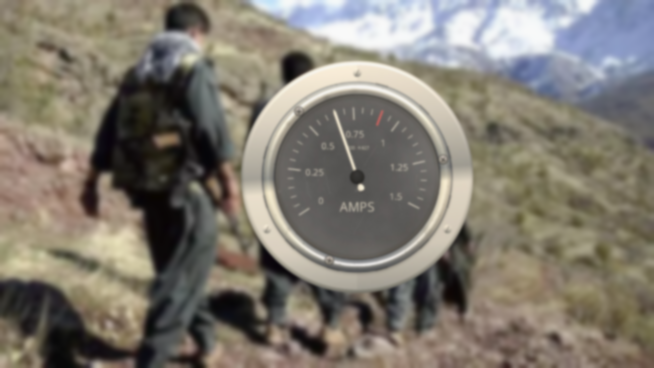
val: 0.65 (A)
